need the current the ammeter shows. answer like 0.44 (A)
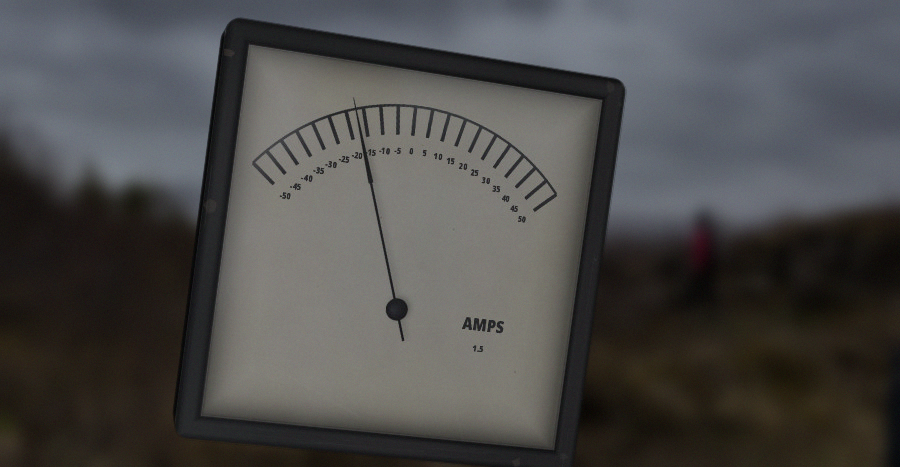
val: -17.5 (A)
